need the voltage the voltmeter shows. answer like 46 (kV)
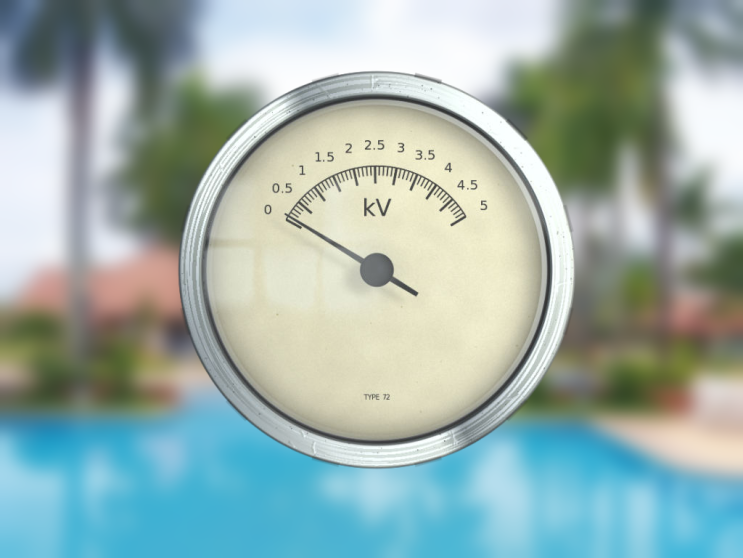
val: 0.1 (kV)
